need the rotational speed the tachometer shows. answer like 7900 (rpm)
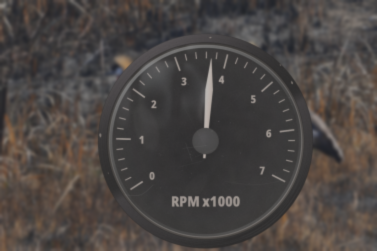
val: 3700 (rpm)
